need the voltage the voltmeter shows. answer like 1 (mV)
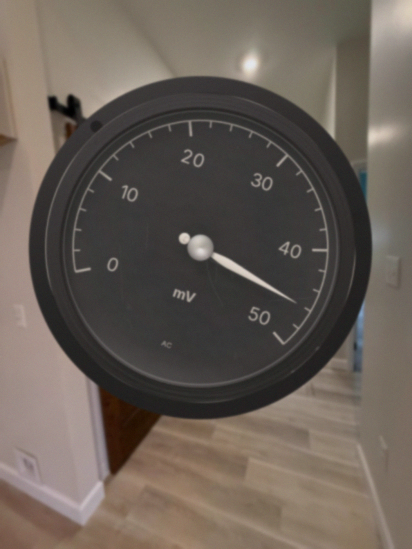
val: 46 (mV)
